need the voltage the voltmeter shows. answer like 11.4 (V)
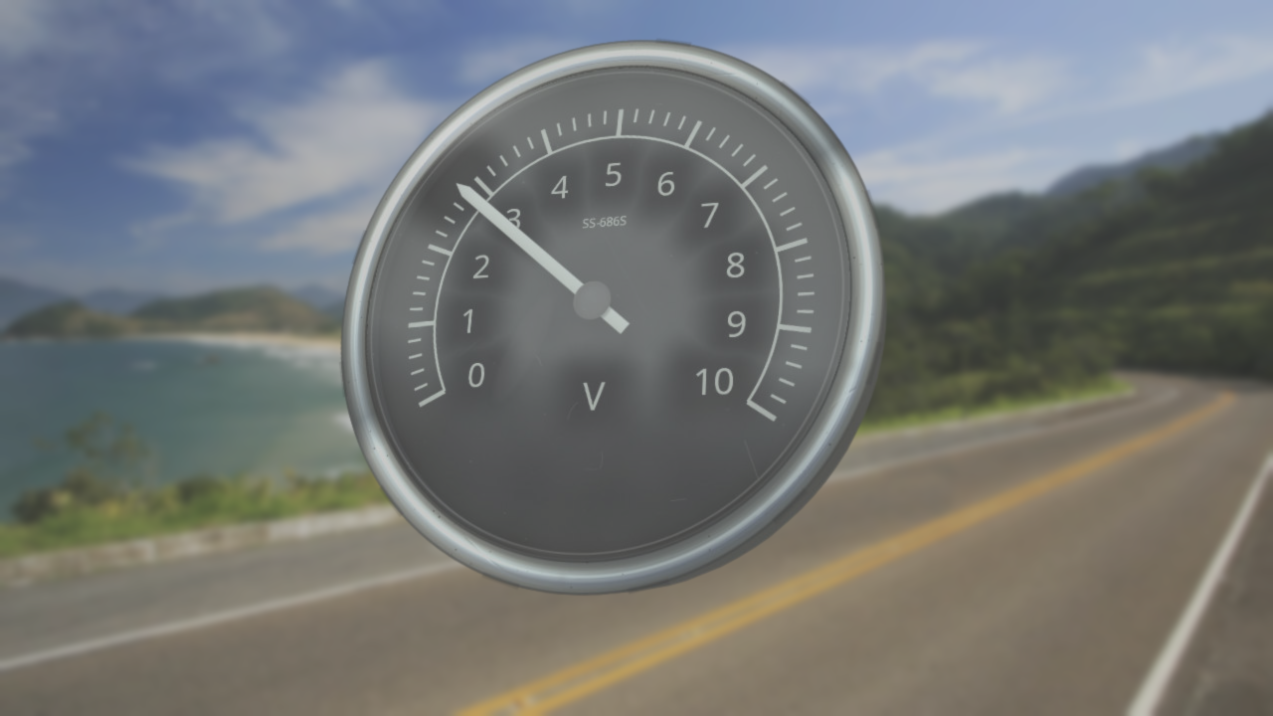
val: 2.8 (V)
